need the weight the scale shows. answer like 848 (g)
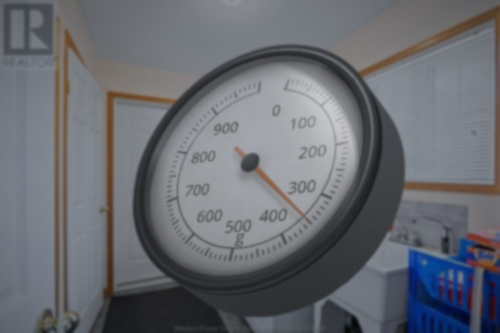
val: 350 (g)
